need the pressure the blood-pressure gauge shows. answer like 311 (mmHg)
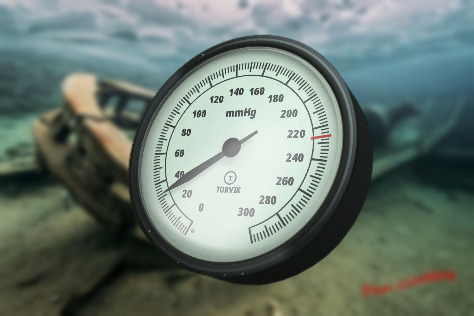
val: 30 (mmHg)
